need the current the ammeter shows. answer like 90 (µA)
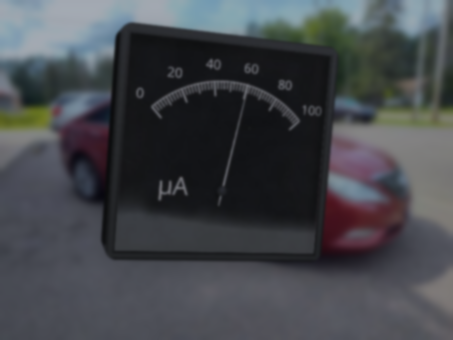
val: 60 (µA)
